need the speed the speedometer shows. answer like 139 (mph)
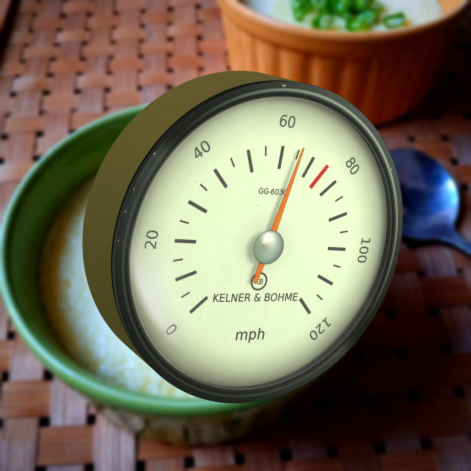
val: 65 (mph)
